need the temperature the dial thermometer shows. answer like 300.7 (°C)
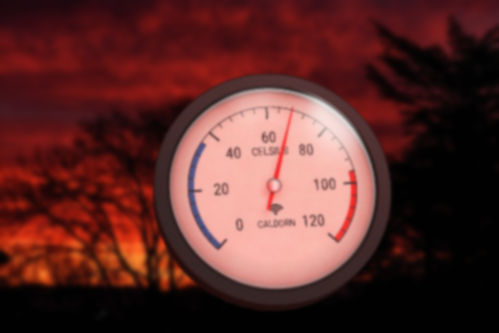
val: 68 (°C)
